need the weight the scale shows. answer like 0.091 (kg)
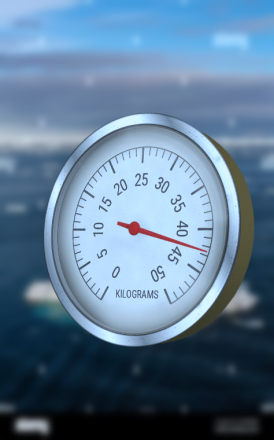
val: 42.5 (kg)
